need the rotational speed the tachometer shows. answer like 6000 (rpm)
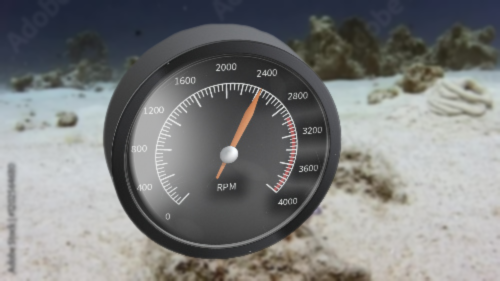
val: 2400 (rpm)
